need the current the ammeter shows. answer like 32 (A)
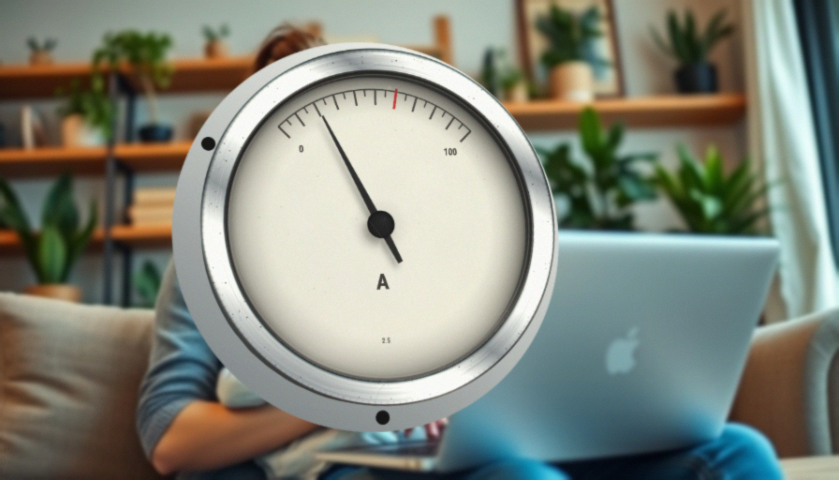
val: 20 (A)
